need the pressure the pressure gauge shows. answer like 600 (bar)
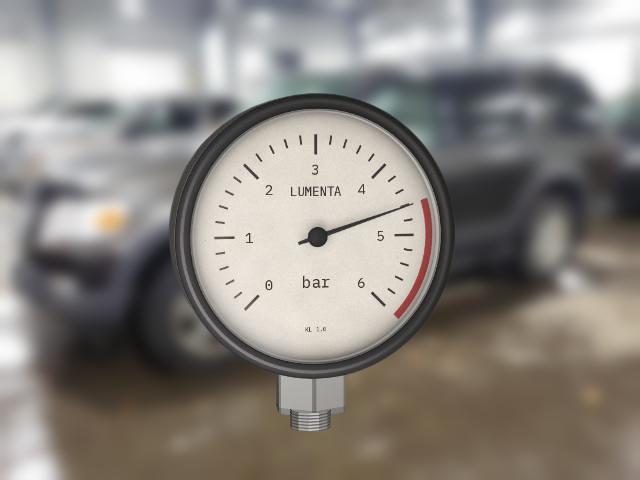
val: 4.6 (bar)
